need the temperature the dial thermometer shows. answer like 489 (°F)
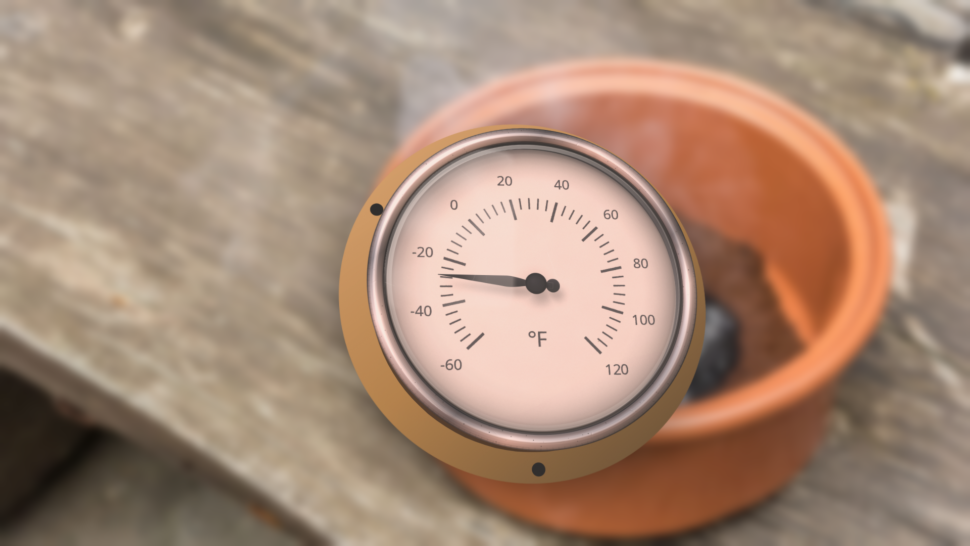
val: -28 (°F)
